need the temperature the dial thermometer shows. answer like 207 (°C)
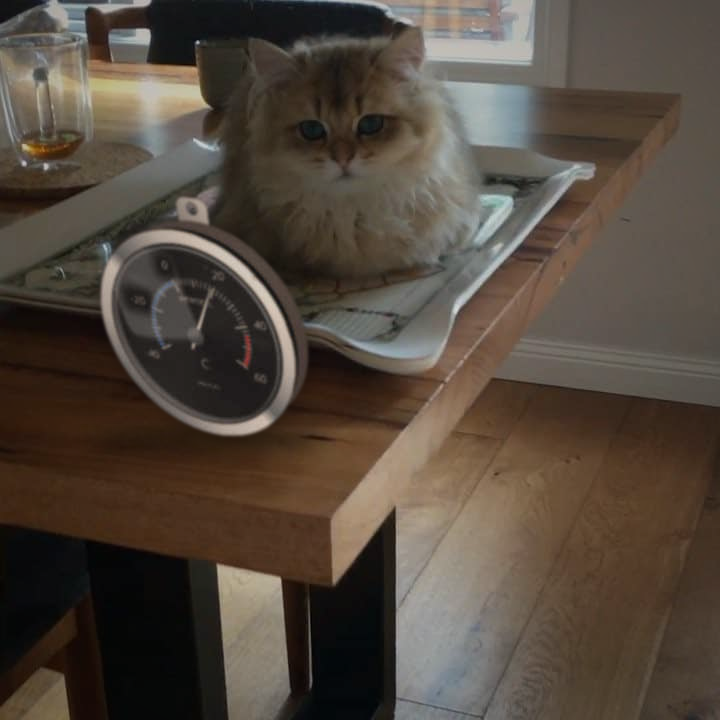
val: 20 (°C)
